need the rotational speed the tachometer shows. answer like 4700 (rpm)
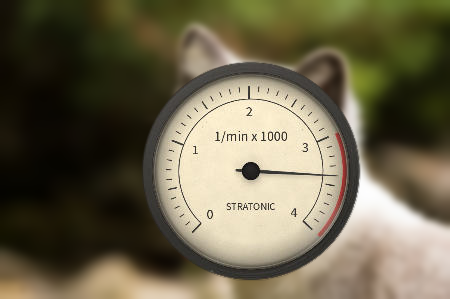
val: 3400 (rpm)
